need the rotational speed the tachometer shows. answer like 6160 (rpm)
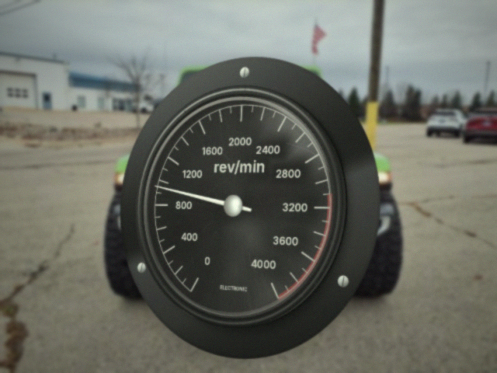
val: 950 (rpm)
